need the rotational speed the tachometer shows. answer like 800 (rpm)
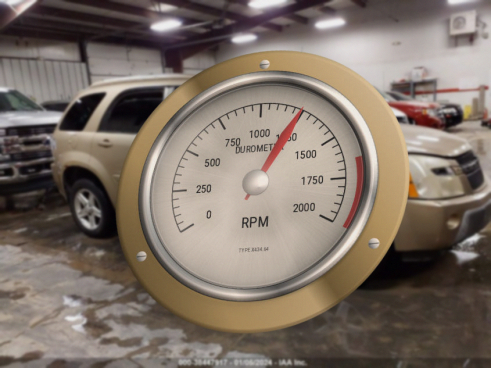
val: 1250 (rpm)
